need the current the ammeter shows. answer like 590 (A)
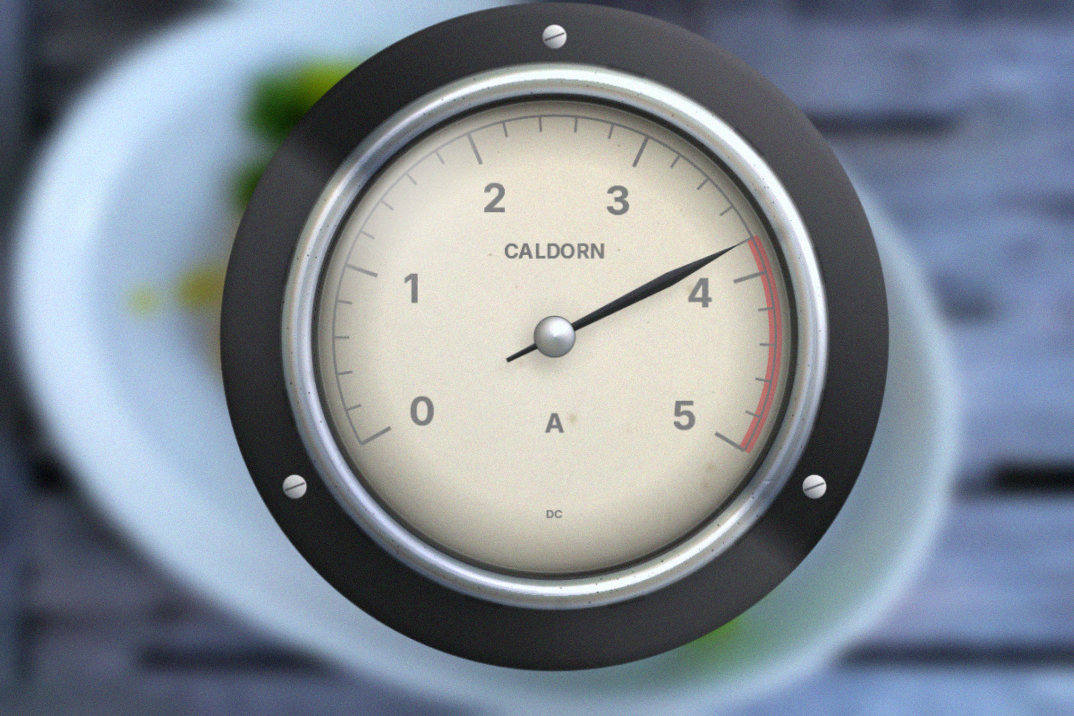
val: 3.8 (A)
